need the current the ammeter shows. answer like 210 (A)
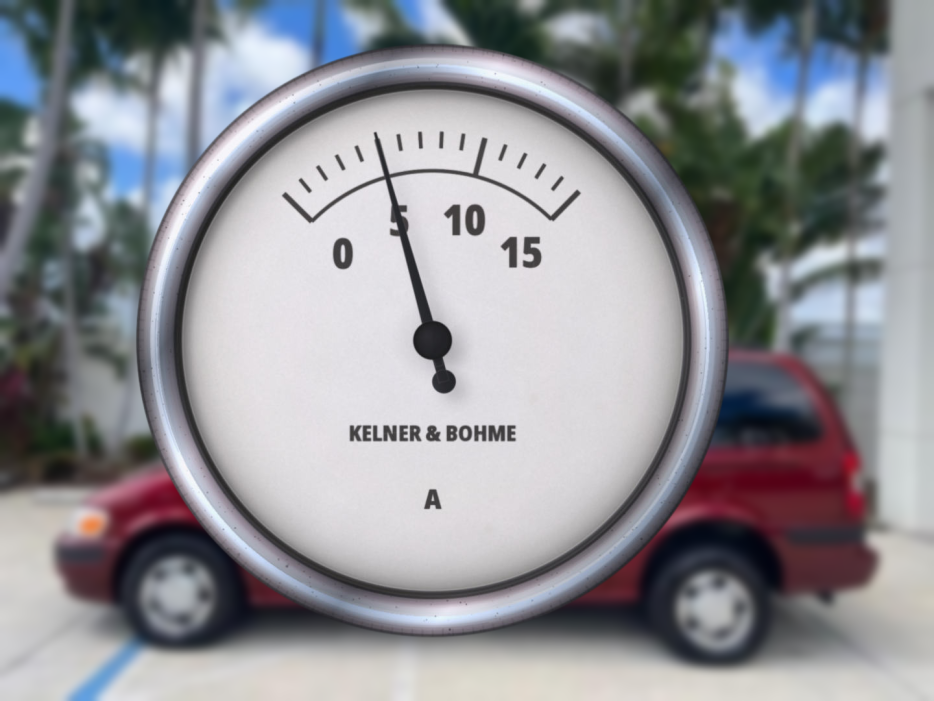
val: 5 (A)
